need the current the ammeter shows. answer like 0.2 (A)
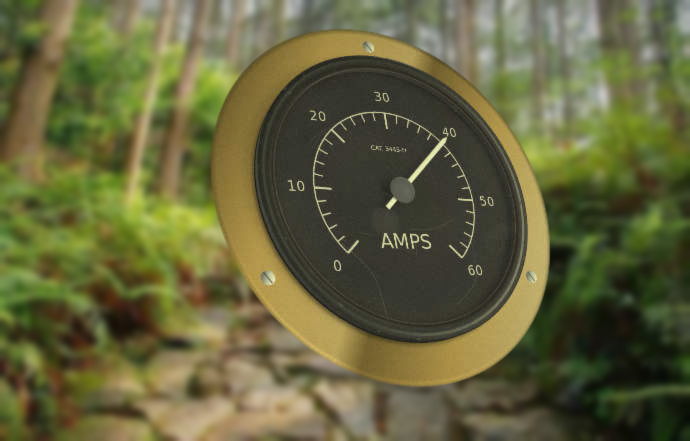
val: 40 (A)
